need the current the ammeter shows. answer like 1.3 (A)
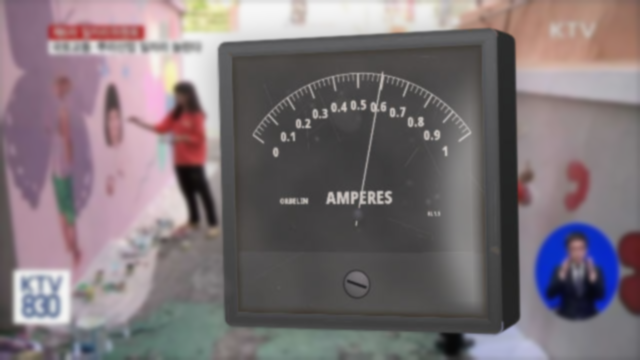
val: 0.6 (A)
